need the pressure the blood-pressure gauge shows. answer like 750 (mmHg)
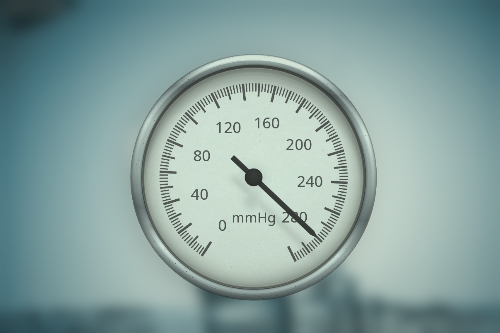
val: 280 (mmHg)
